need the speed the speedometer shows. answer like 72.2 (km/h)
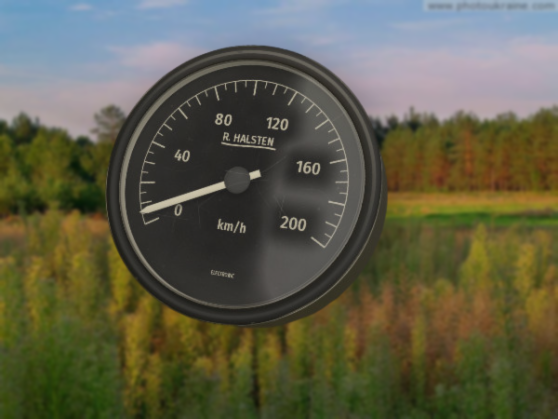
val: 5 (km/h)
